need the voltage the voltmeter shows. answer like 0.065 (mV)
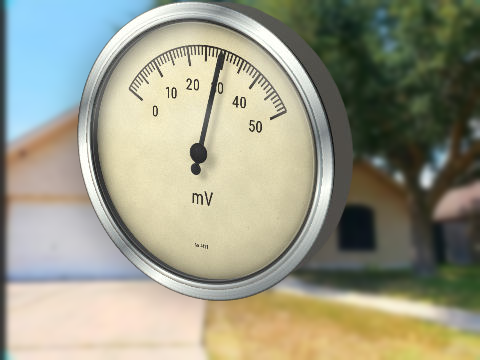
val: 30 (mV)
